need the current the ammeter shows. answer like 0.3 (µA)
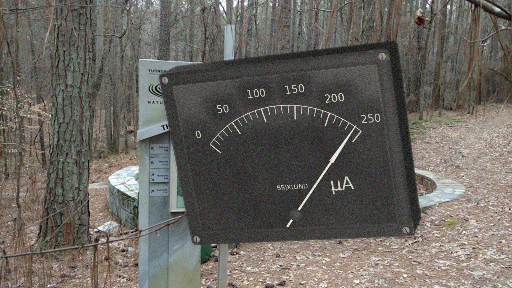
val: 240 (µA)
